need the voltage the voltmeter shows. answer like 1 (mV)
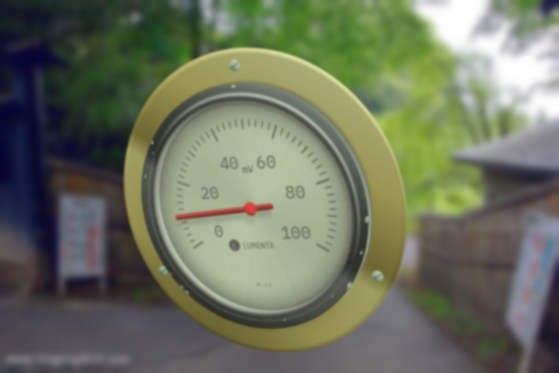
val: 10 (mV)
